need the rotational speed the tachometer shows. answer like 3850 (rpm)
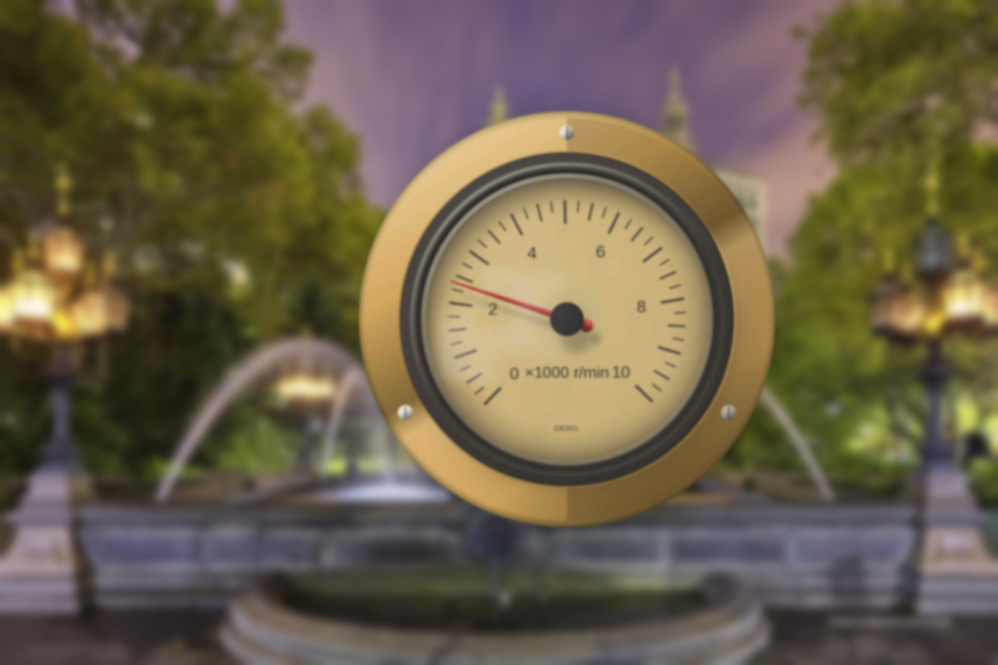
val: 2375 (rpm)
